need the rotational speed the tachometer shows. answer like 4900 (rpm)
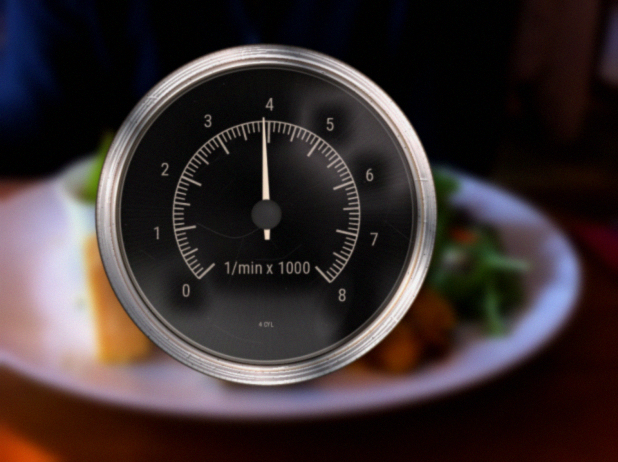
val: 3900 (rpm)
